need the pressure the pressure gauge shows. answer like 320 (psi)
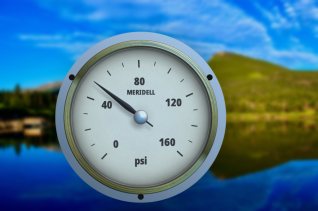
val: 50 (psi)
